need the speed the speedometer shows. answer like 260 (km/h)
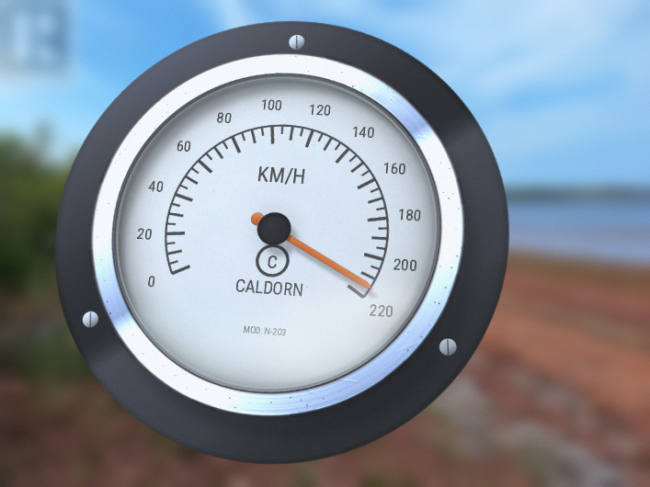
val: 215 (km/h)
